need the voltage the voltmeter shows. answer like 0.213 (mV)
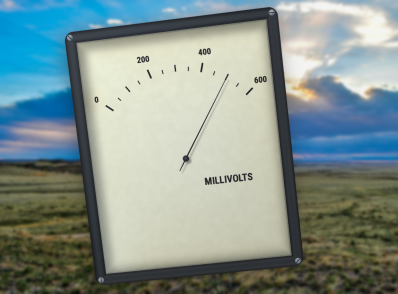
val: 500 (mV)
